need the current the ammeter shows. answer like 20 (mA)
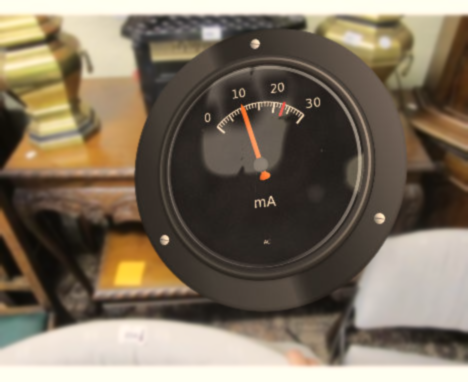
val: 10 (mA)
